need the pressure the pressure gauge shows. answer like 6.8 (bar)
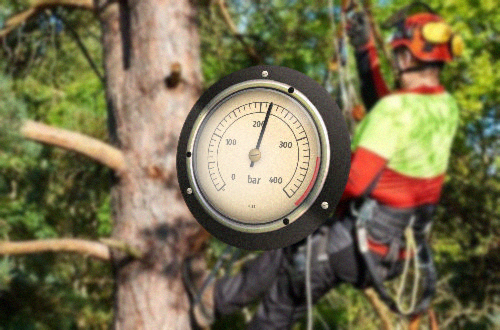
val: 220 (bar)
